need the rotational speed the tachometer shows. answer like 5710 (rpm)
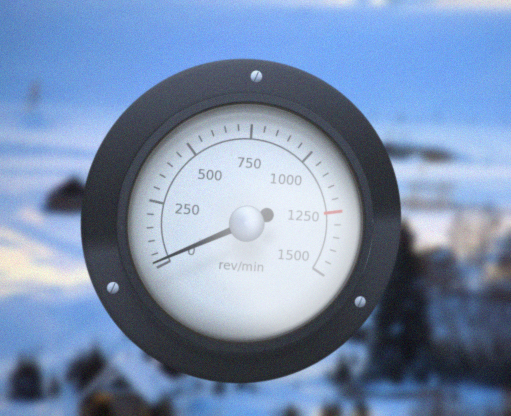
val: 25 (rpm)
